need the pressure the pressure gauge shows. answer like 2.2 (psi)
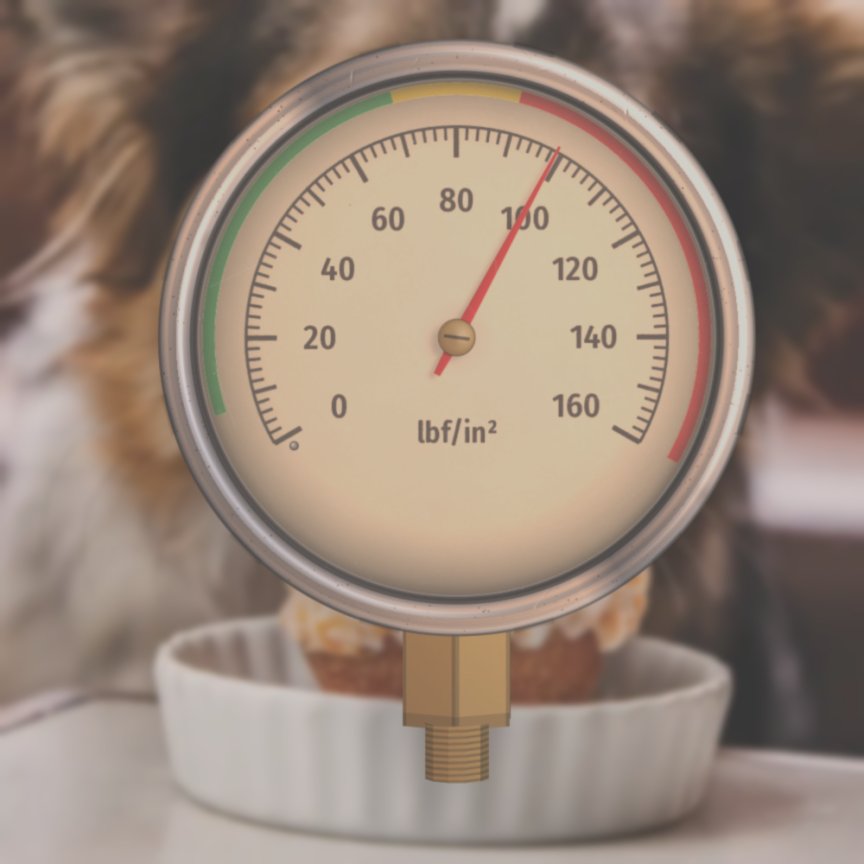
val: 99 (psi)
